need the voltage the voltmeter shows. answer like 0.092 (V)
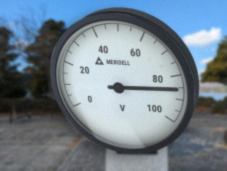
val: 85 (V)
